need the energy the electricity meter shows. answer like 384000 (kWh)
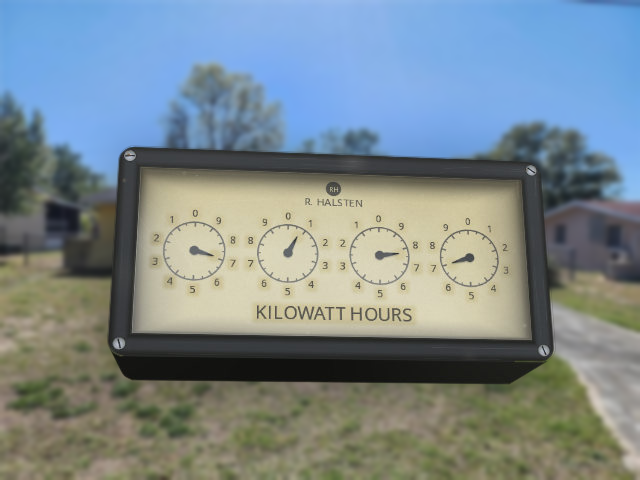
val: 7077 (kWh)
